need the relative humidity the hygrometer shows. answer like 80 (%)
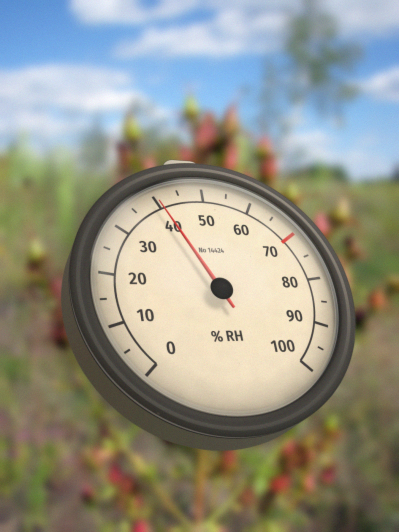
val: 40 (%)
